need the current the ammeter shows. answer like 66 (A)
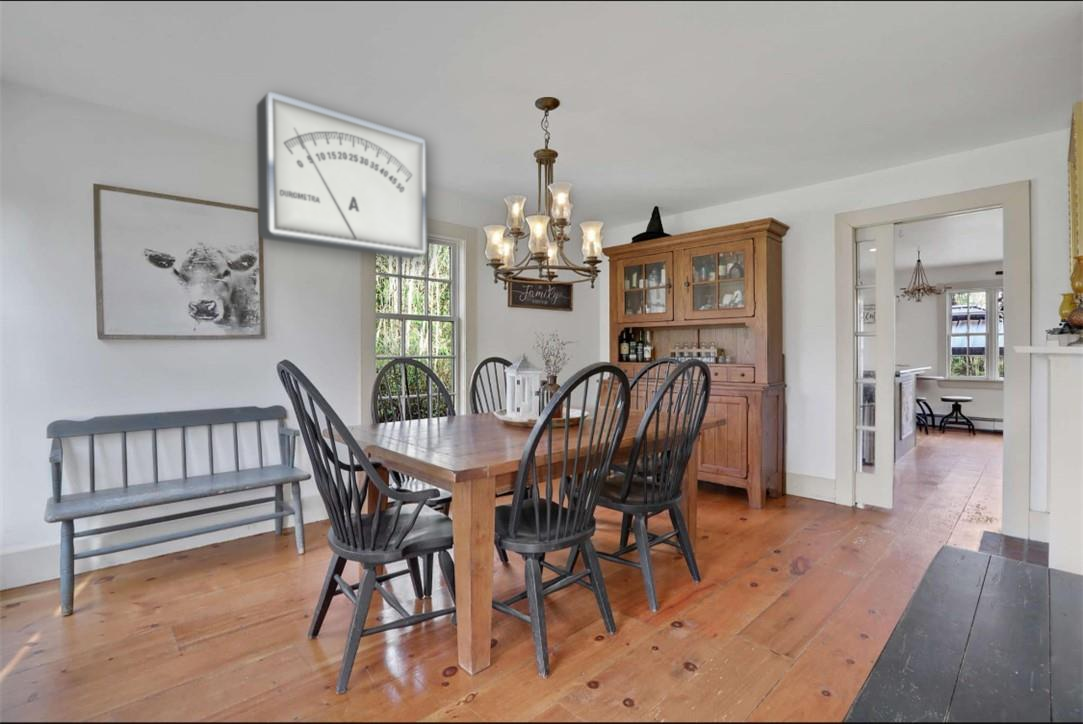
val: 5 (A)
